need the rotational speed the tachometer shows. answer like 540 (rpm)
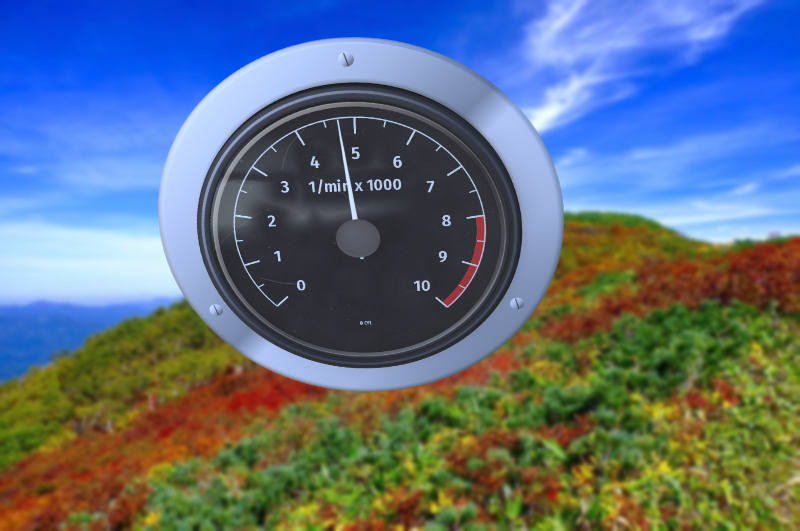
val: 4750 (rpm)
